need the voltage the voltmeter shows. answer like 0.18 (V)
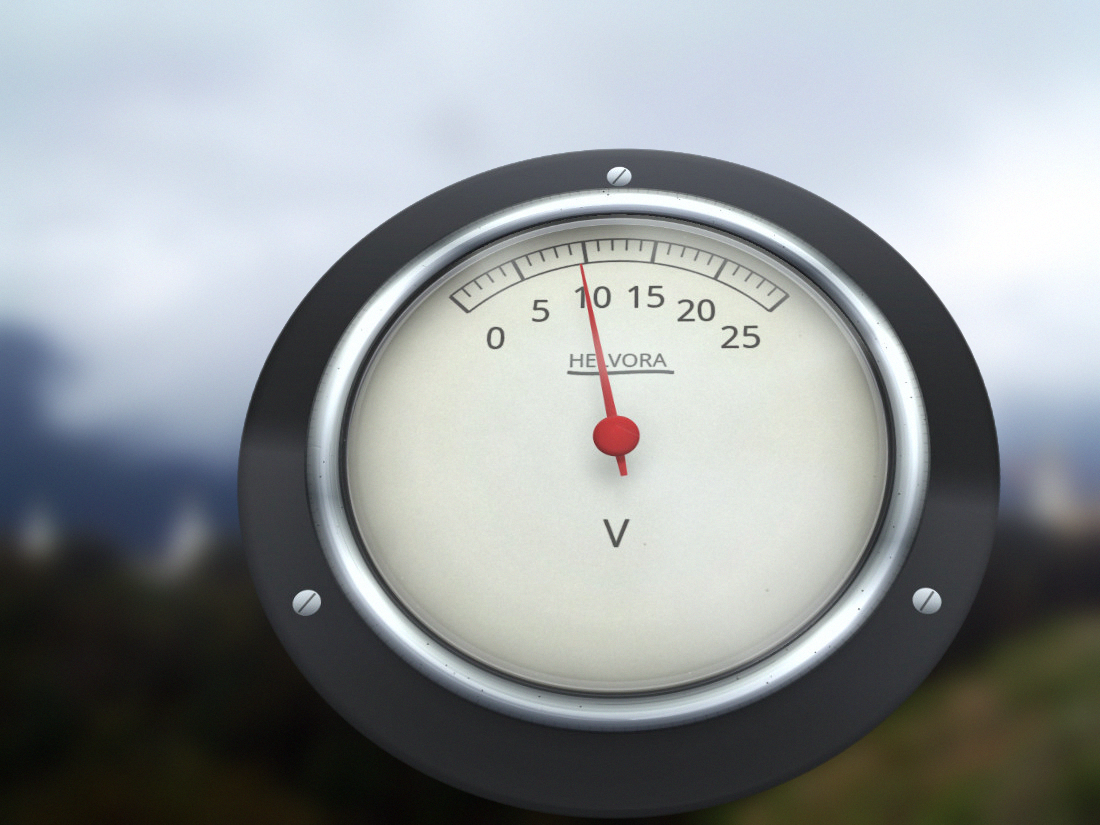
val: 9.5 (V)
